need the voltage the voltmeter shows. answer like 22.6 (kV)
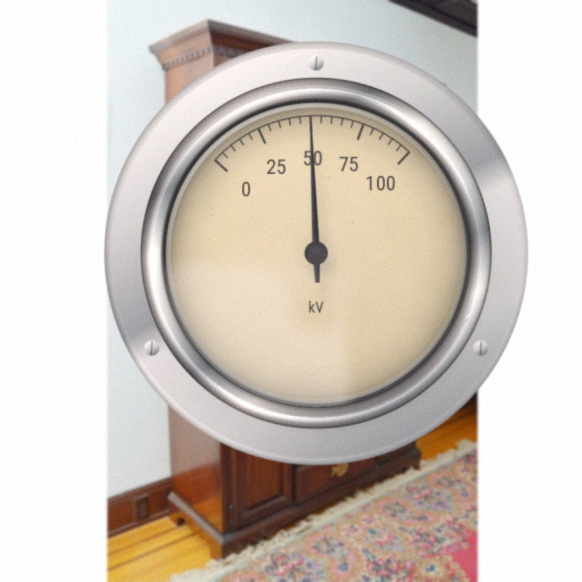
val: 50 (kV)
